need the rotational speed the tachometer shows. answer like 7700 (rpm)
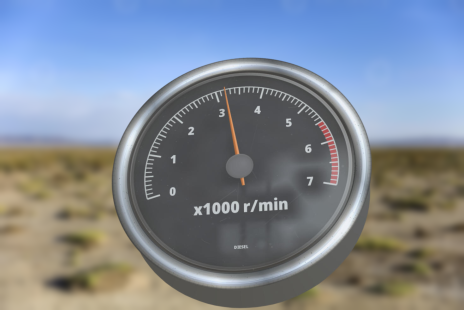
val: 3200 (rpm)
